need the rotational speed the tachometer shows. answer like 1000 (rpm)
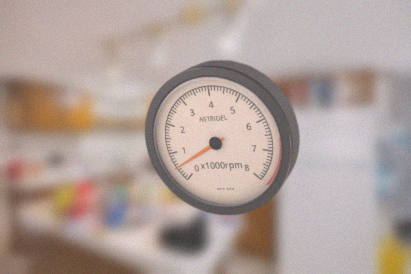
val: 500 (rpm)
